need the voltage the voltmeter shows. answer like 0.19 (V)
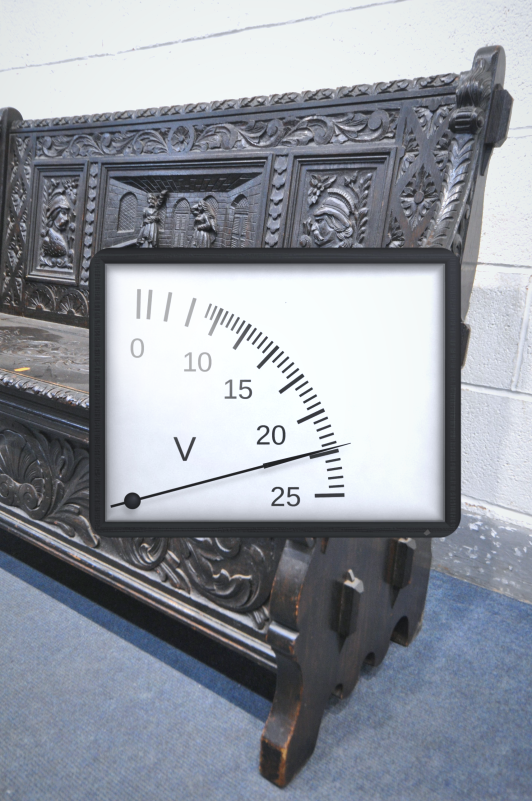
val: 22.25 (V)
